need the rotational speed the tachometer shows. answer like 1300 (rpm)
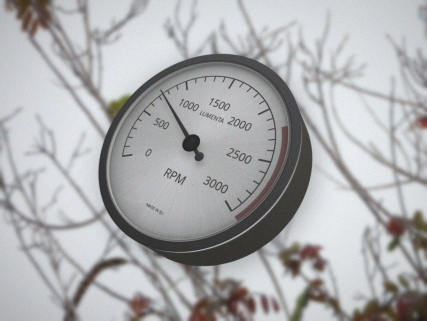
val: 750 (rpm)
